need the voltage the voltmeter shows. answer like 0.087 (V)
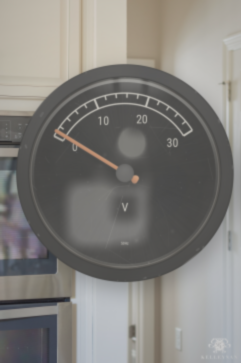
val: 1 (V)
